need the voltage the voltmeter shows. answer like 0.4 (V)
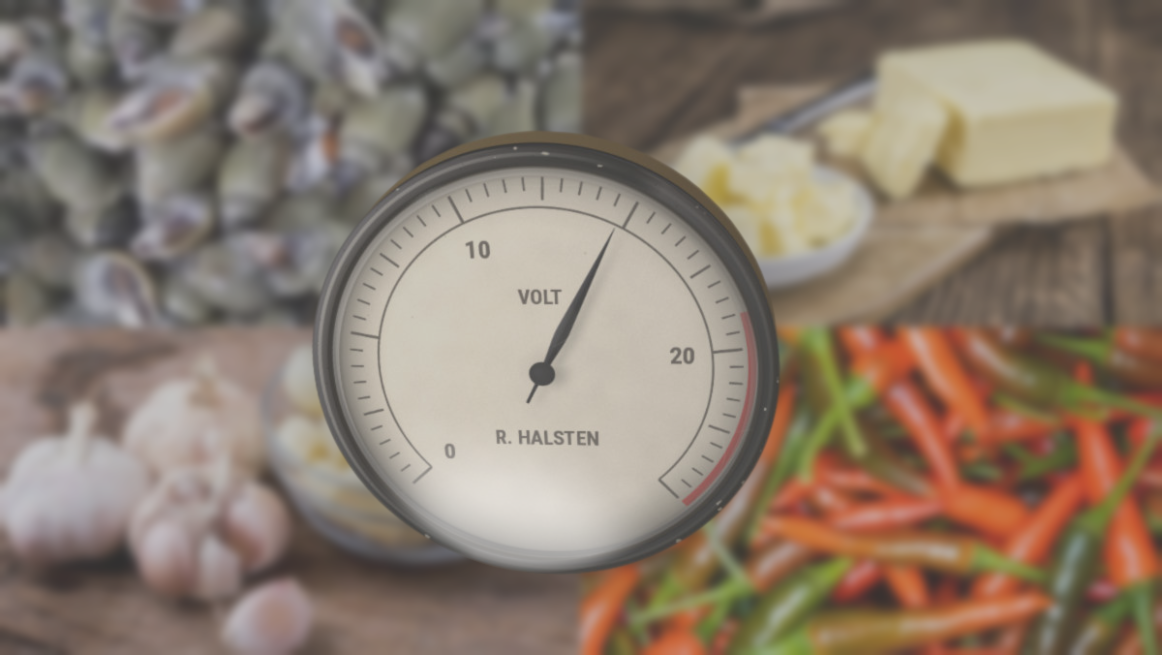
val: 14.75 (V)
